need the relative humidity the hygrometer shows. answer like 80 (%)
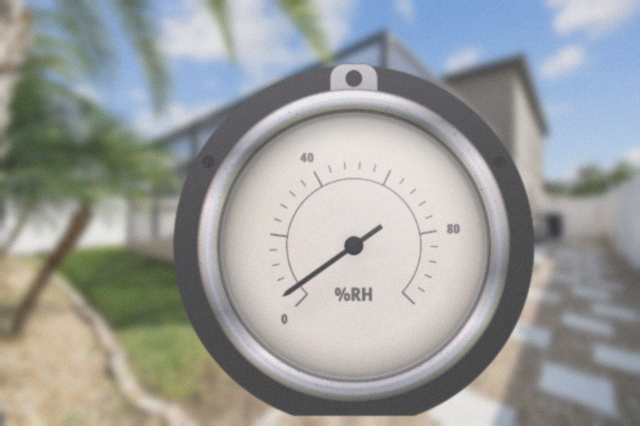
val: 4 (%)
